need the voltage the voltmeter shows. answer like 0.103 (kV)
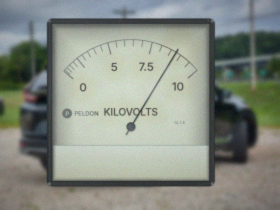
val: 8.75 (kV)
